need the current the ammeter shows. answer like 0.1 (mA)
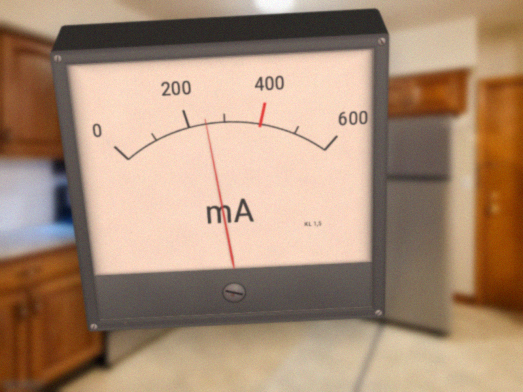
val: 250 (mA)
